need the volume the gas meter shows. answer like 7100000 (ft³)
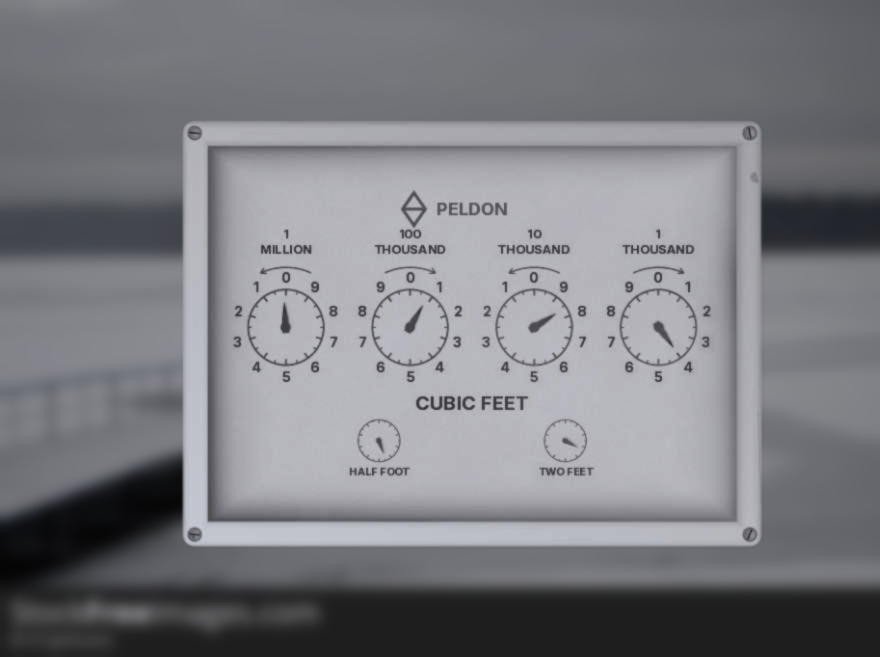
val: 8400 (ft³)
